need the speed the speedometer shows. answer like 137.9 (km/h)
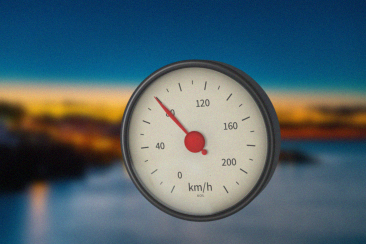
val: 80 (km/h)
